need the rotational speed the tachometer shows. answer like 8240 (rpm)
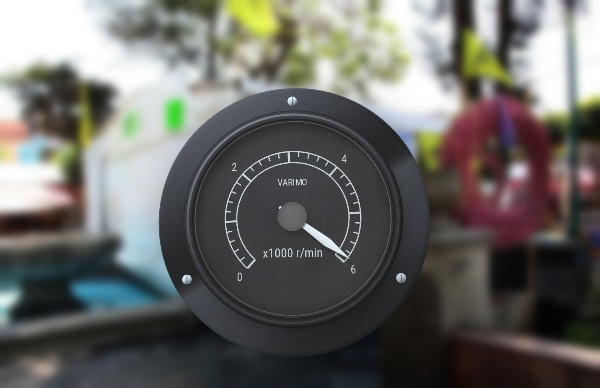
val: 5900 (rpm)
